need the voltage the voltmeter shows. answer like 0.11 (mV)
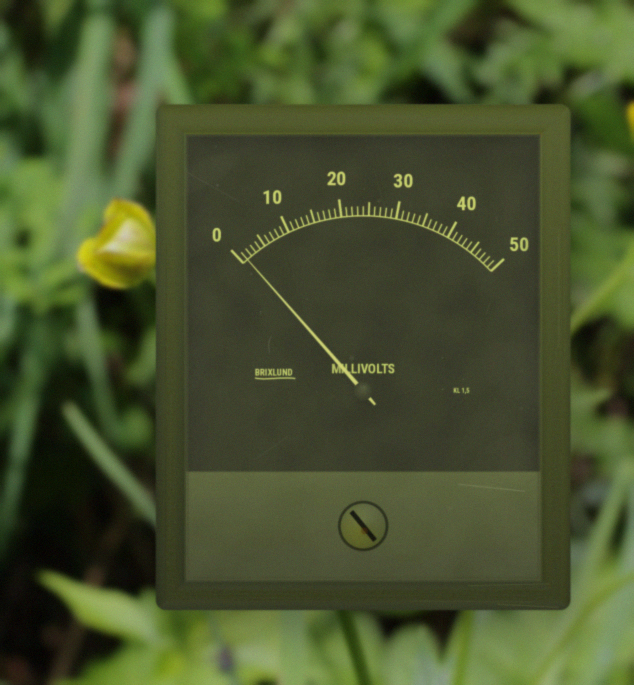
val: 1 (mV)
